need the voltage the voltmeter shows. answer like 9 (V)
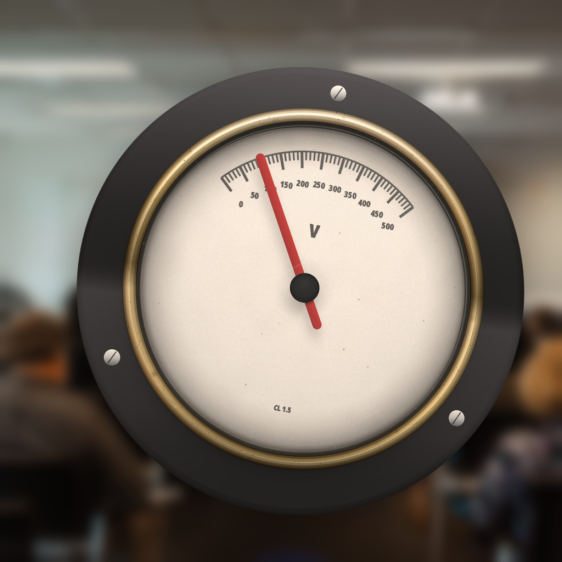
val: 100 (V)
